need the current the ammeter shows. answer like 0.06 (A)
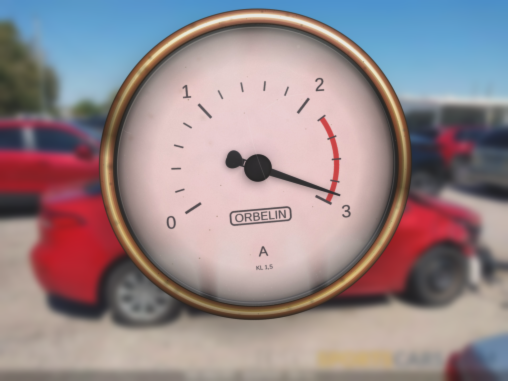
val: 2.9 (A)
